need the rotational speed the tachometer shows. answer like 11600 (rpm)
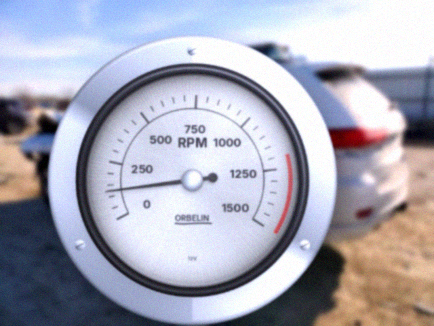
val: 125 (rpm)
